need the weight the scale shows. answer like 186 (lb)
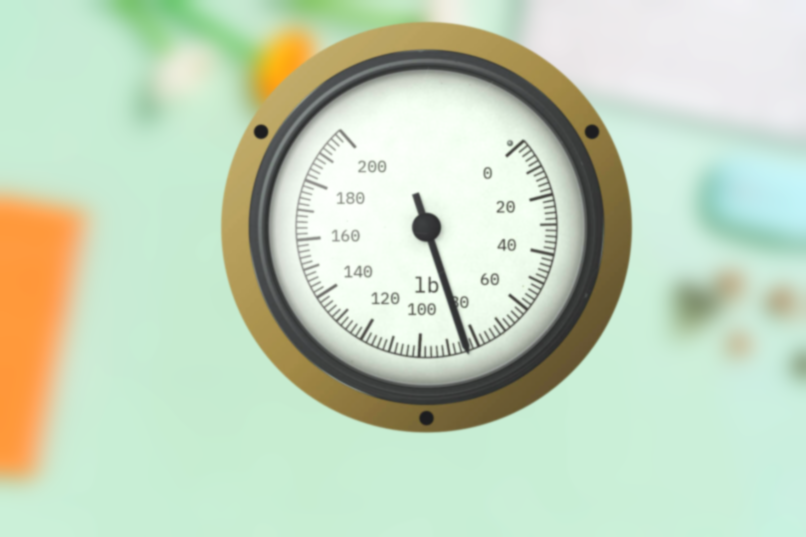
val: 84 (lb)
